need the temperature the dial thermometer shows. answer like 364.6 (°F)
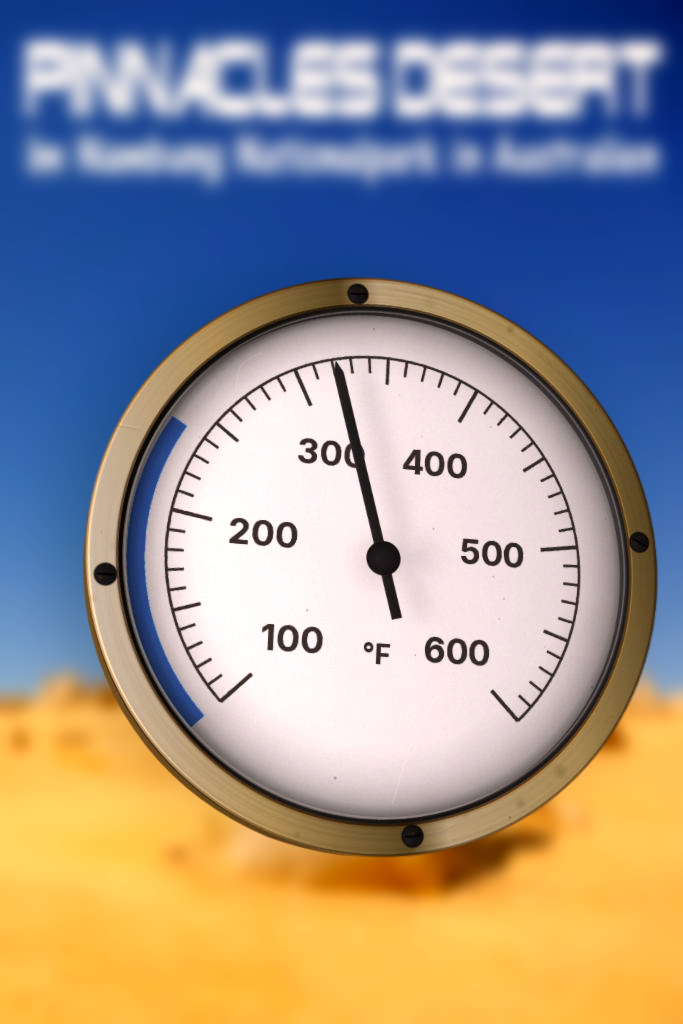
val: 320 (°F)
